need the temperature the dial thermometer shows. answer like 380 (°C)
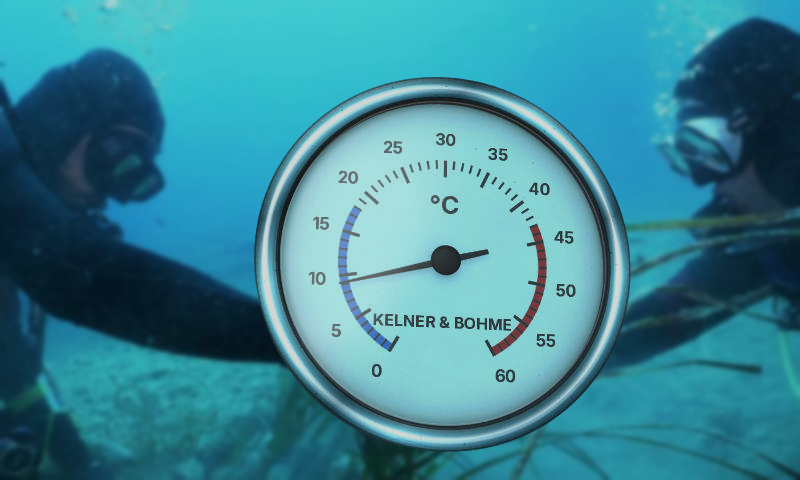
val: 9 (°C)
